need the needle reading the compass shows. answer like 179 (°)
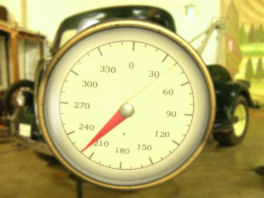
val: 220 (°)
